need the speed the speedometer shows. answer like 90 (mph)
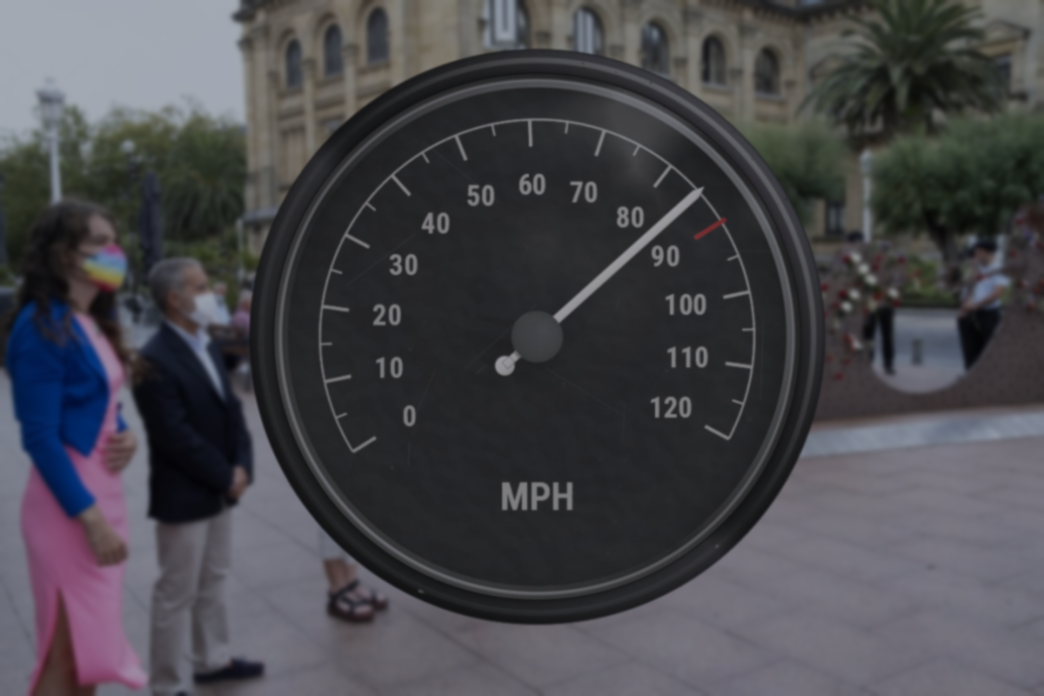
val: 85 (mph)
